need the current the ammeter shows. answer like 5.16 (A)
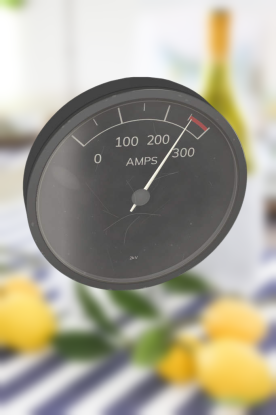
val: 250 (A)
